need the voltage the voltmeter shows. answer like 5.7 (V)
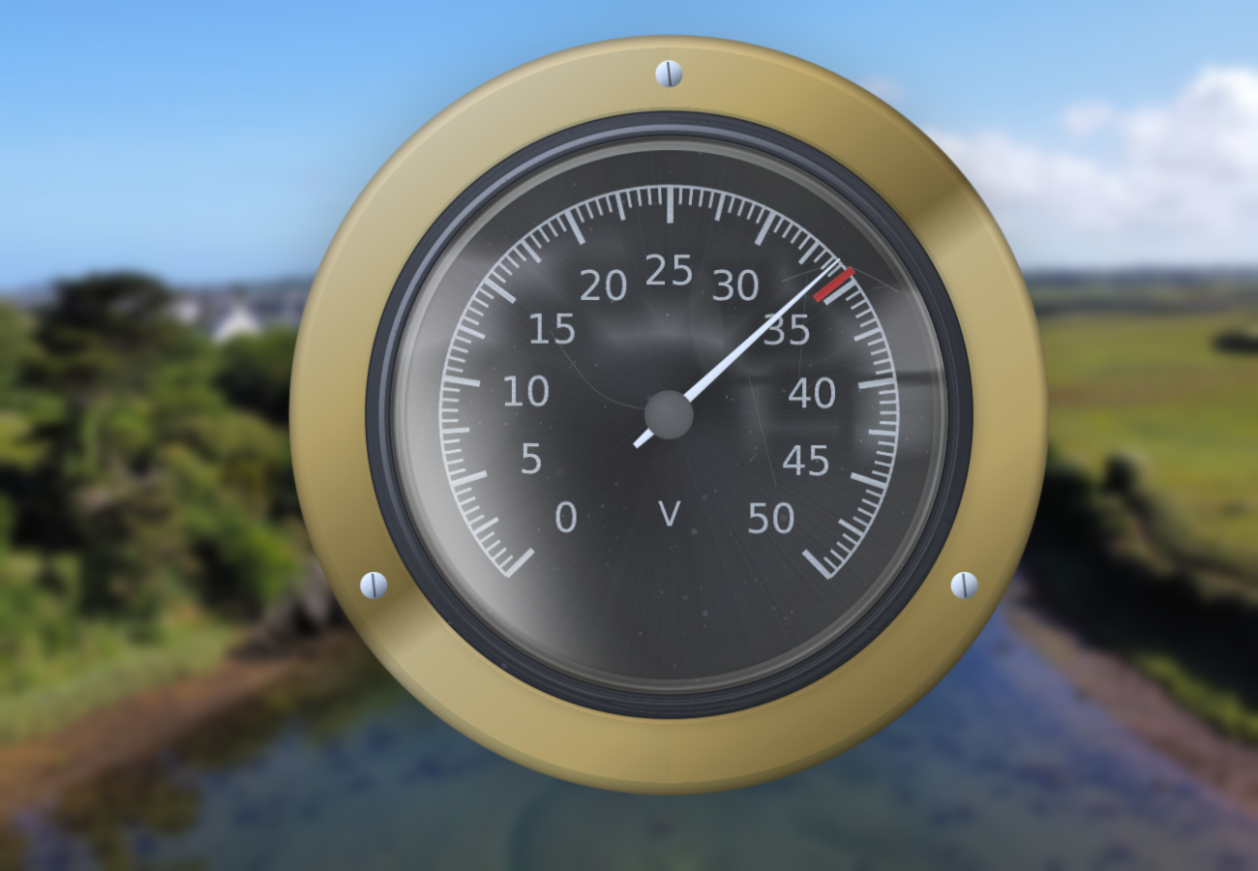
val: 33.75 (V)
